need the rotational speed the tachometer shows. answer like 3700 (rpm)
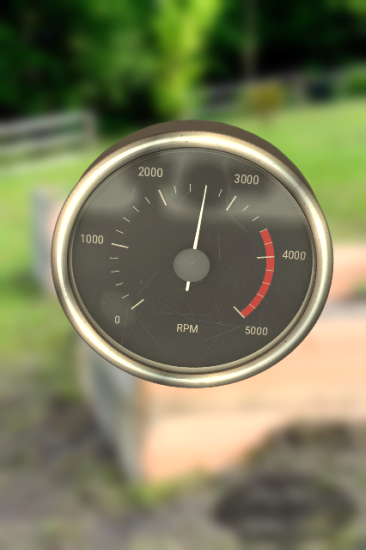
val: 2600 (rpm)
